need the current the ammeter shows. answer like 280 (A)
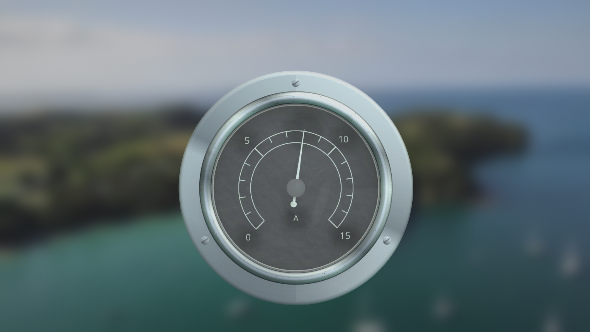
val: 8 (A)
